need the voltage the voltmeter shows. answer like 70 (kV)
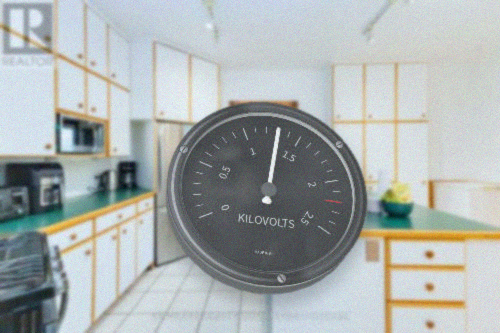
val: 1.3 (kV)
